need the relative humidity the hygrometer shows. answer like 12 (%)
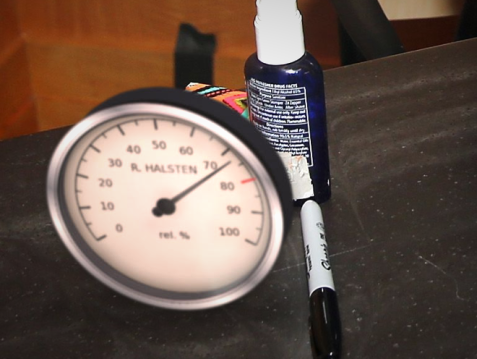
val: 72.5 (%)
